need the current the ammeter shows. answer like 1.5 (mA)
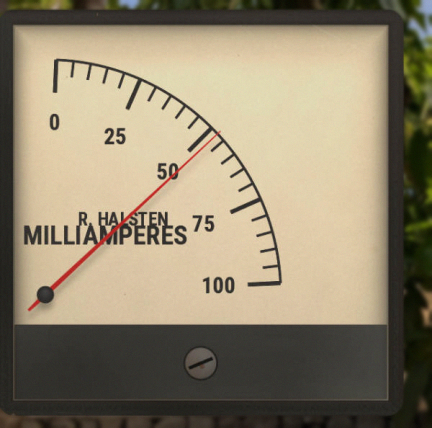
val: 52.5 (mA)
